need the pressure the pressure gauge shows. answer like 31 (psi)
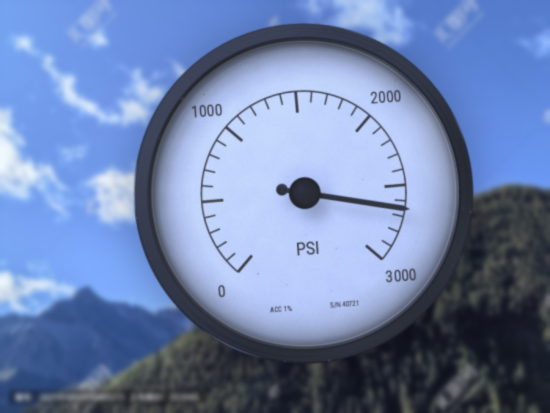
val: 2650 (psi)
